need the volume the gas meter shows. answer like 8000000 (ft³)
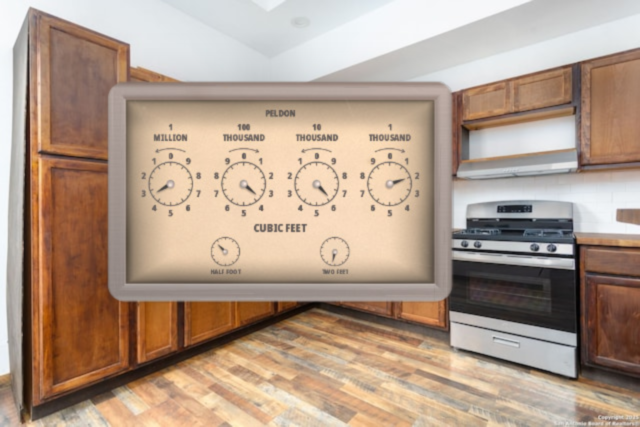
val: 336200 (ft³)
